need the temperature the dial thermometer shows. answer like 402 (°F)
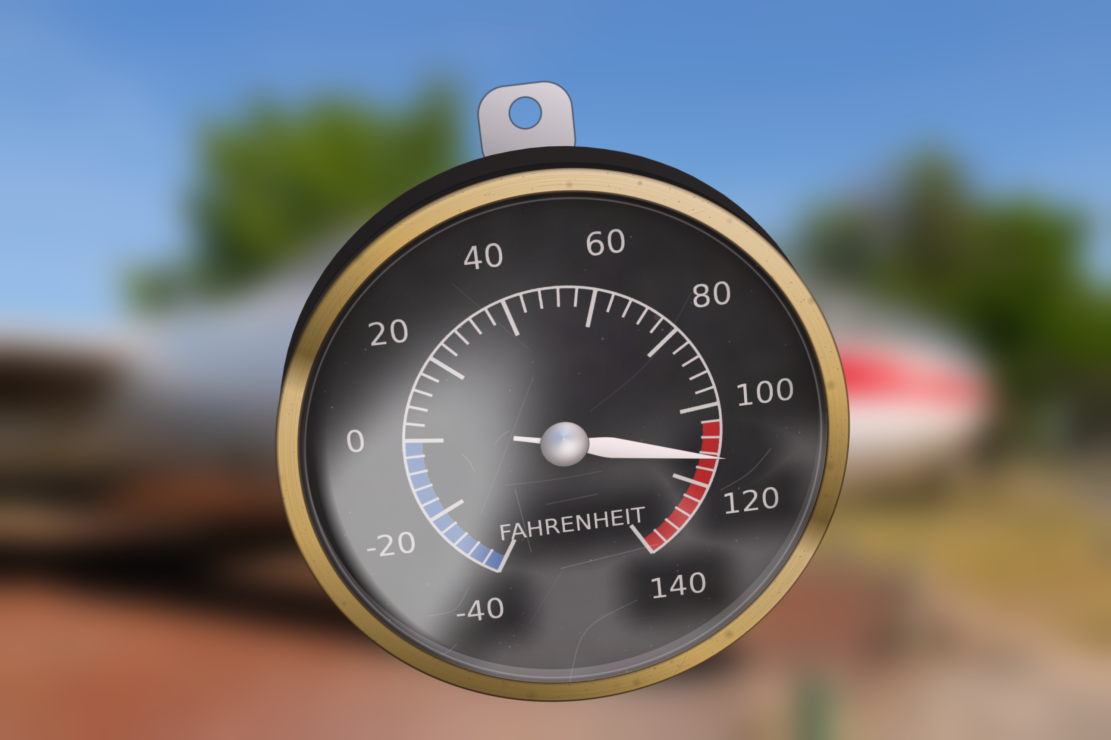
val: 112 (°F)
